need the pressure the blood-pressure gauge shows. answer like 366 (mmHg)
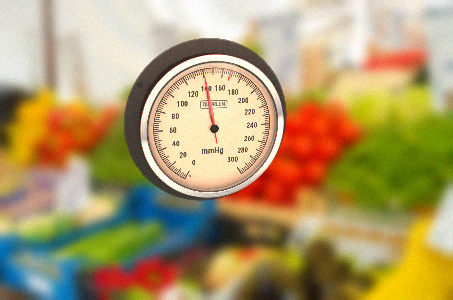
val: 140 (mmHg)
